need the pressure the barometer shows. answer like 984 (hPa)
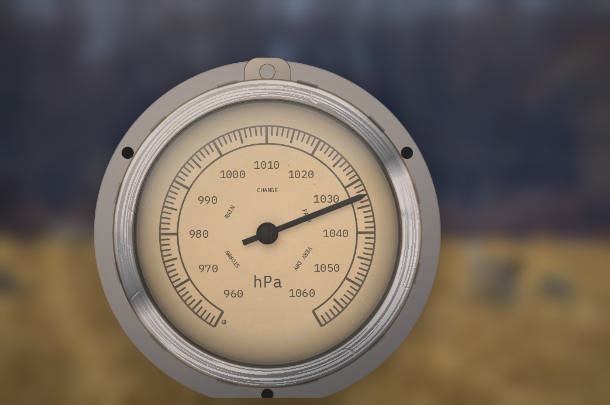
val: 1033 (hPa)
